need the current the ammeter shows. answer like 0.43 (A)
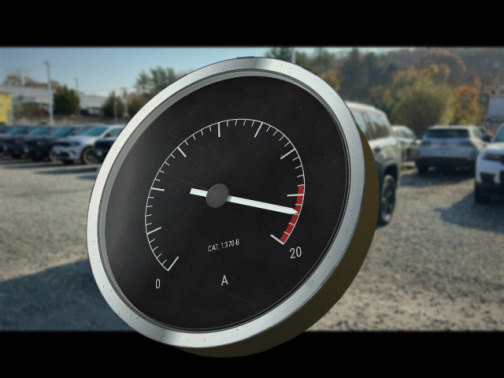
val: 18.5 (A)
